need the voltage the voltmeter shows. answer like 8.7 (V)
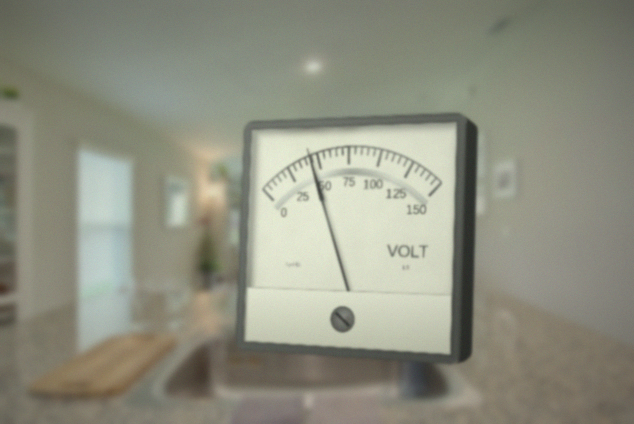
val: 45 (V)
